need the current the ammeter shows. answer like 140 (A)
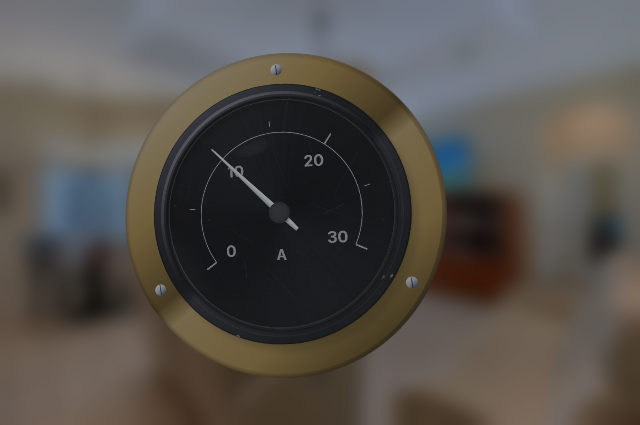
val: 10 (A)
